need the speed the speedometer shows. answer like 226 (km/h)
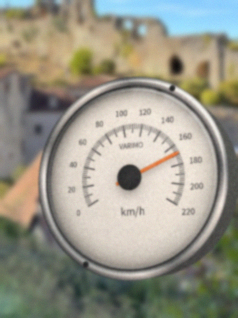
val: 170 (km/h)
